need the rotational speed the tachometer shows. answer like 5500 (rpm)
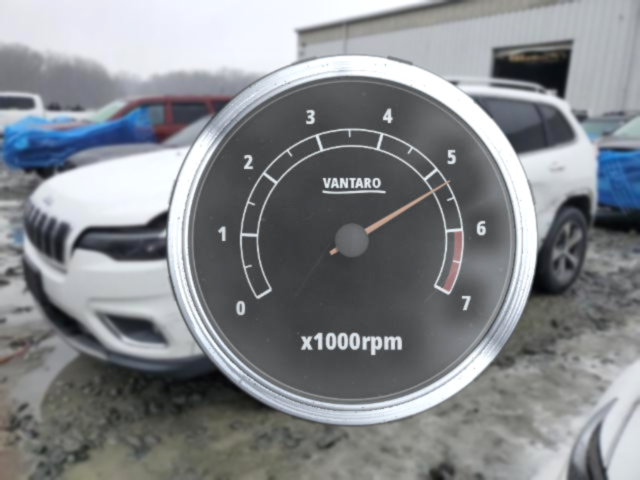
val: 5250 (rpm)
